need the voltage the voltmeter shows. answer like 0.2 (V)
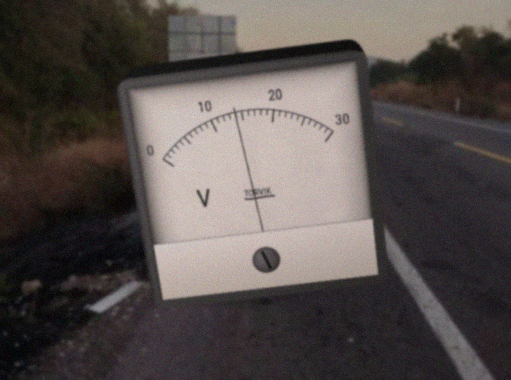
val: 14 (V)
